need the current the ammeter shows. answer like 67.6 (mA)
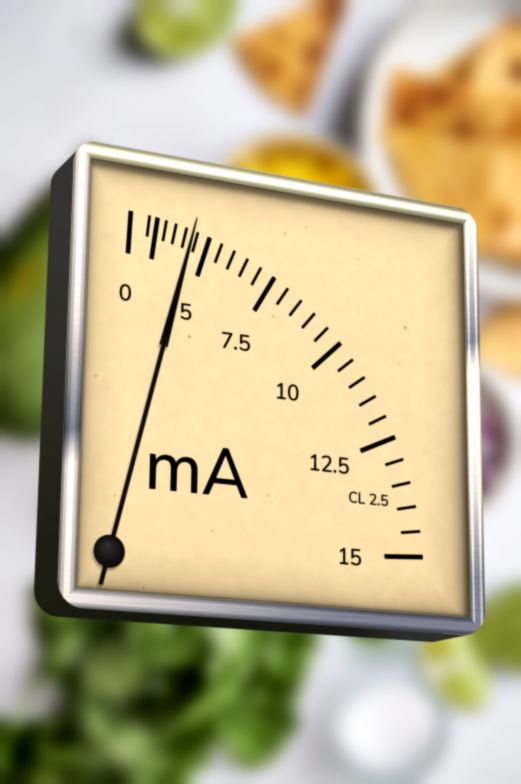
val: 4.25 (mA)
